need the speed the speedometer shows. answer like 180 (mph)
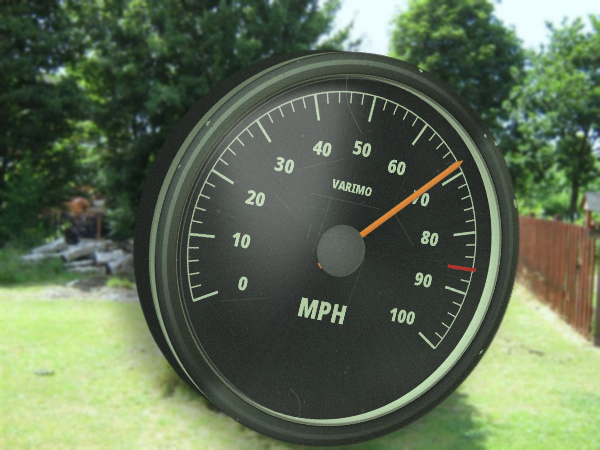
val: 68 (mph)
